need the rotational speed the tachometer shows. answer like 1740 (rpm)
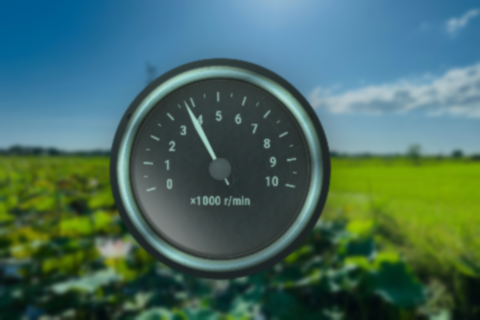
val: 3750 (rpm)
